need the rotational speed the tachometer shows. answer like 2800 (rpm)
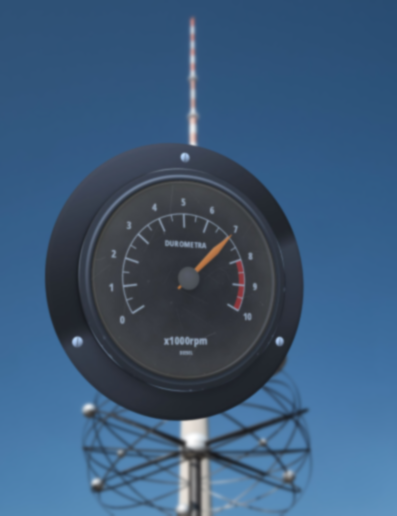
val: 7000 (rpm)
